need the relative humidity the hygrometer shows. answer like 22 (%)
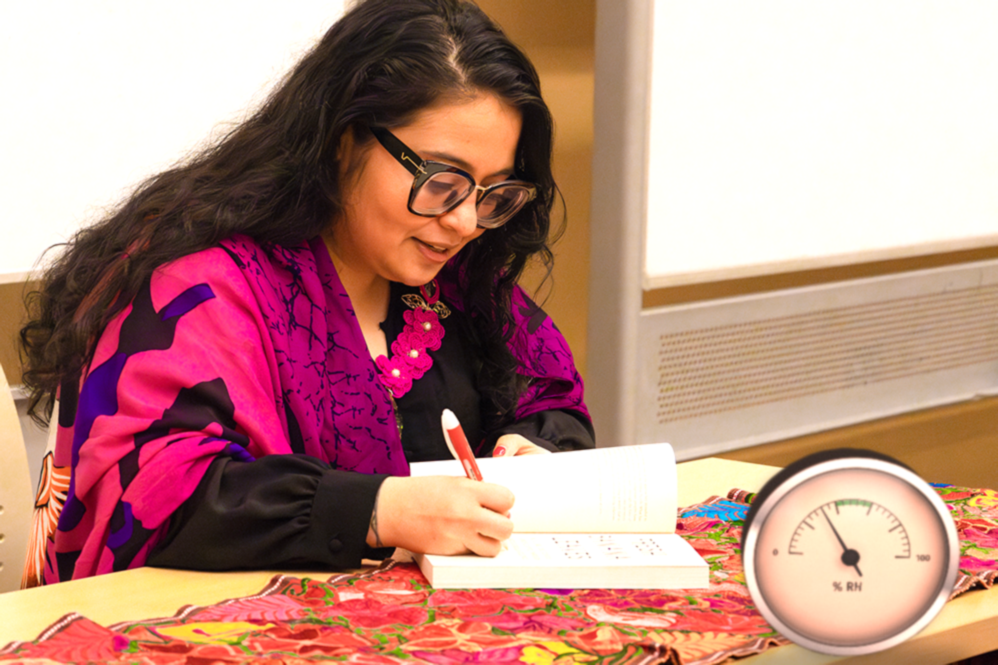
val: 32 (%)
